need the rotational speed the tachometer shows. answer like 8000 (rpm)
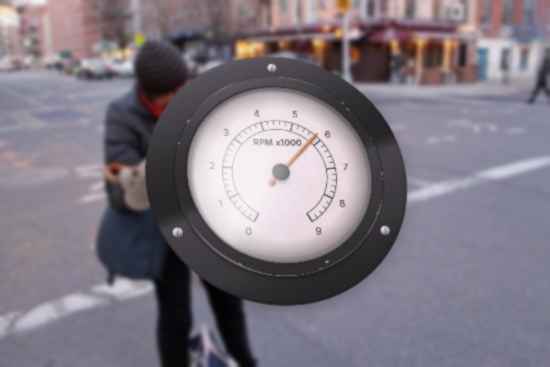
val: 5800 (rpm)
